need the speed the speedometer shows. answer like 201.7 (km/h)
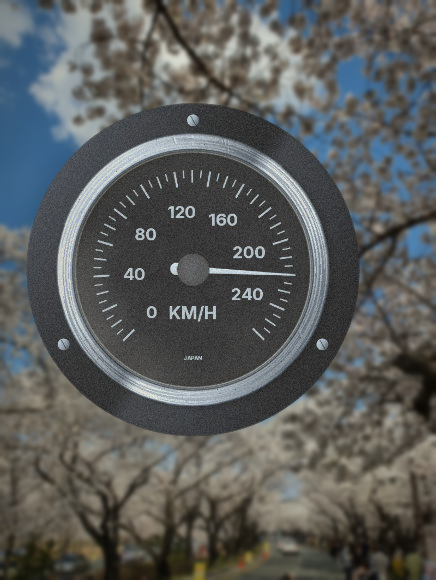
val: 220 (km/h)
